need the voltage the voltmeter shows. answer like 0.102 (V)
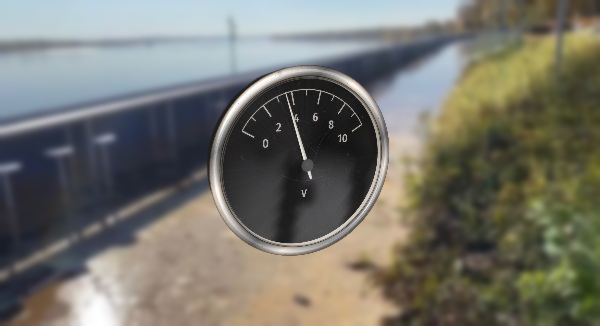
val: 3.5 (V)
